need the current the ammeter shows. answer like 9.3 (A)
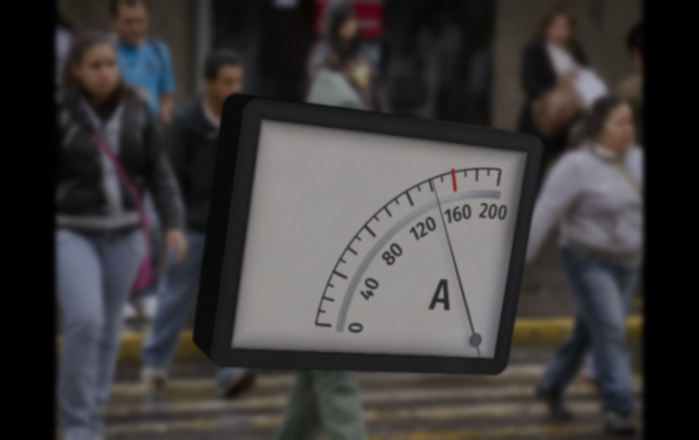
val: 140 (A)
